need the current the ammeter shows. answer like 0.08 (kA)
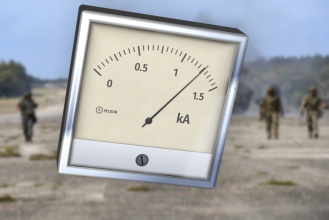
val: 1.25 (kA)
